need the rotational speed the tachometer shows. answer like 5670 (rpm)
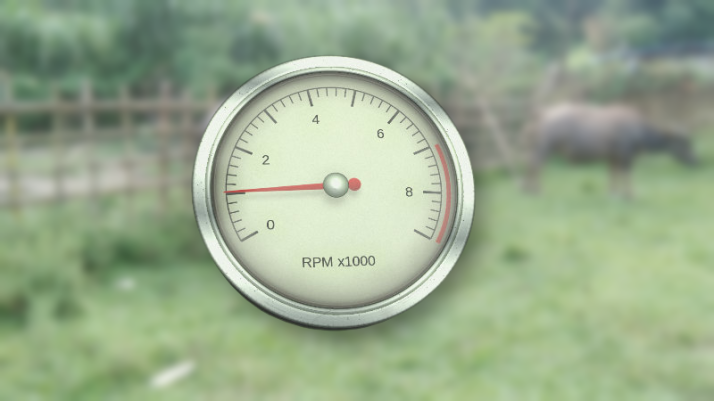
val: 1000 (rpm)
